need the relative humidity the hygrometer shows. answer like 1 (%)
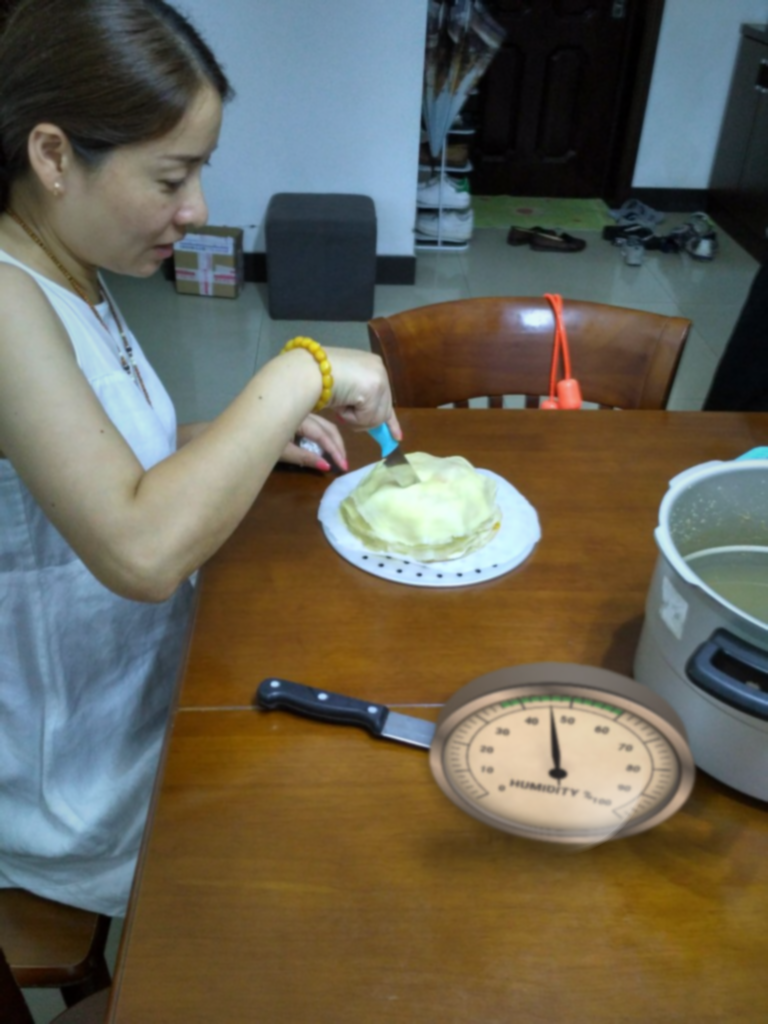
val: 46 (%)
